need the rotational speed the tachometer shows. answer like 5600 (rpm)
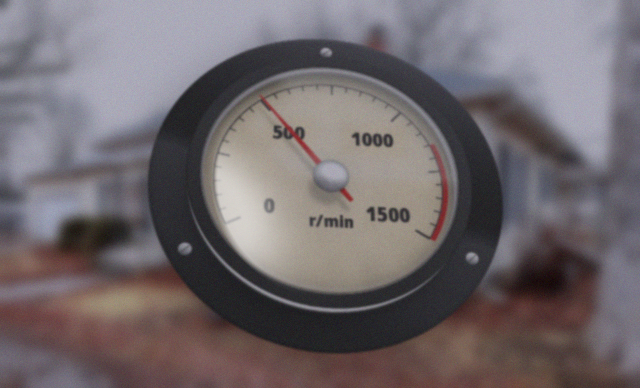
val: 500 (rpm)
